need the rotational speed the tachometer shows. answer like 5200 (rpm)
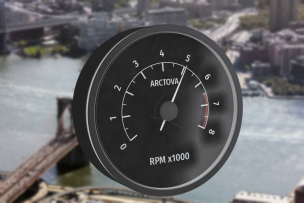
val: 5000 (rpm)
